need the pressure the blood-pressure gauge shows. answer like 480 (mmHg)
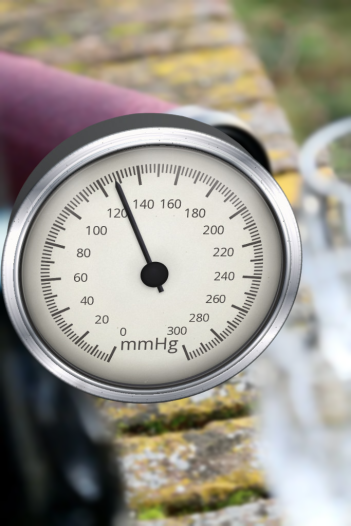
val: 128 (mmHg)
